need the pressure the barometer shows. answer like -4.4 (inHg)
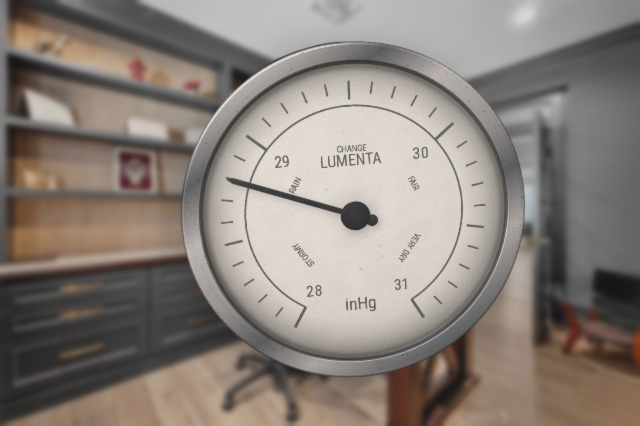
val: 28.8 (inHg)
